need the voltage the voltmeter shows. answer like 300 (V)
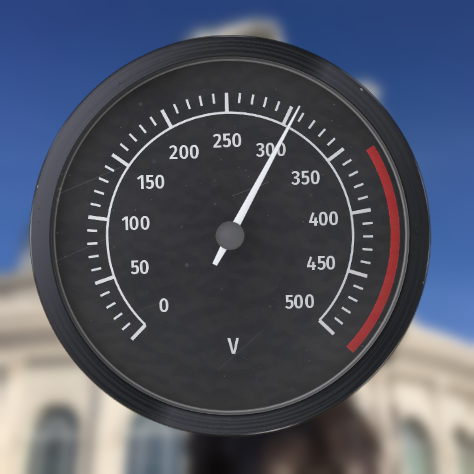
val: 305 (V)
